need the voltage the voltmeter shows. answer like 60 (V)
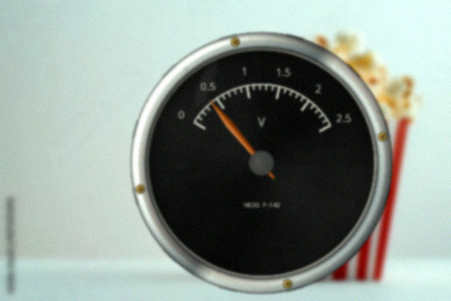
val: 0.4 (V)
